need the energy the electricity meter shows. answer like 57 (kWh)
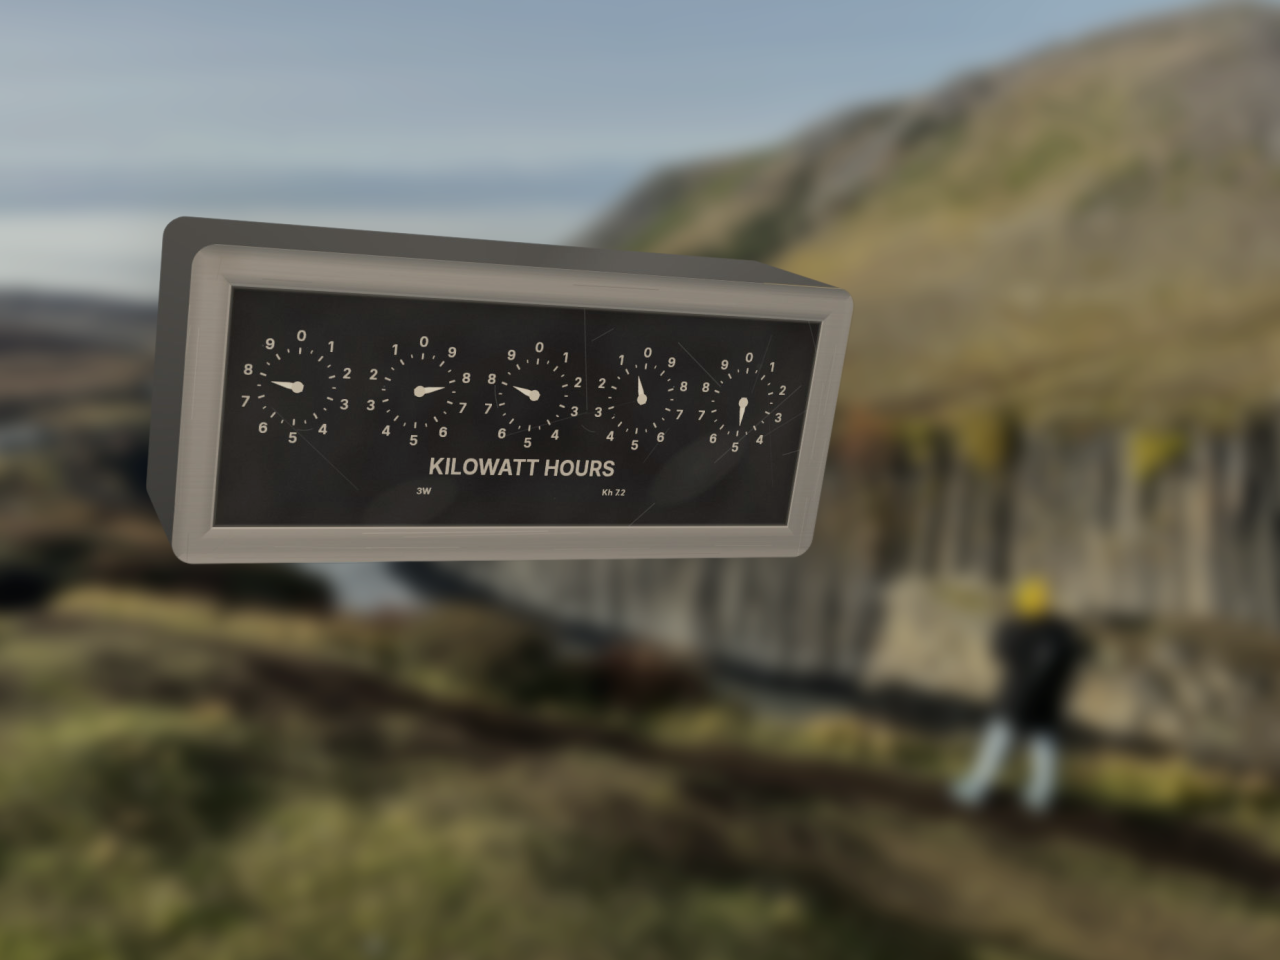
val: 77805 (kWh)
